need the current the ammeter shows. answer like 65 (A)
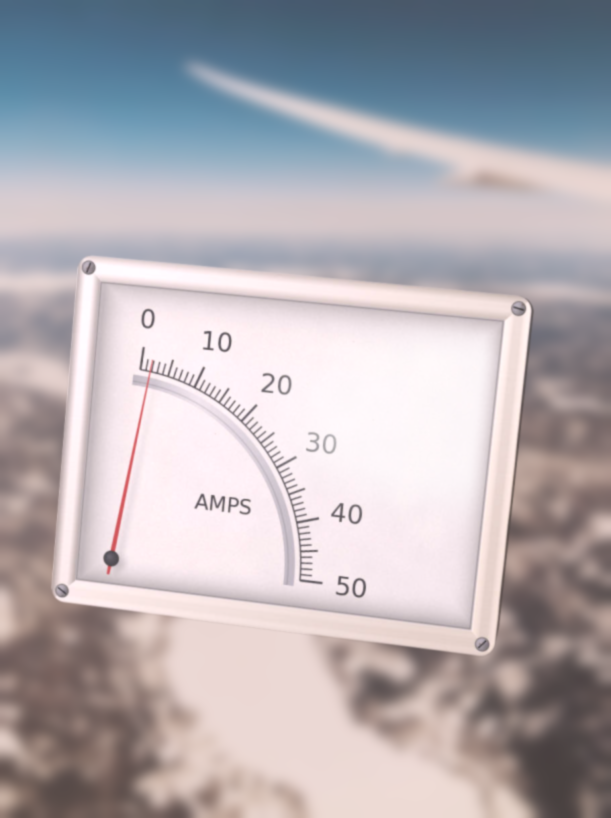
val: 2 (A)
